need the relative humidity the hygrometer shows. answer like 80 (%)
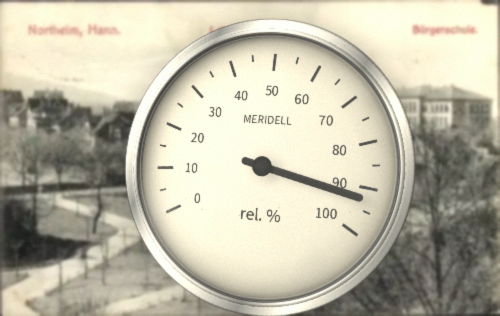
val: 92.5 (%)
